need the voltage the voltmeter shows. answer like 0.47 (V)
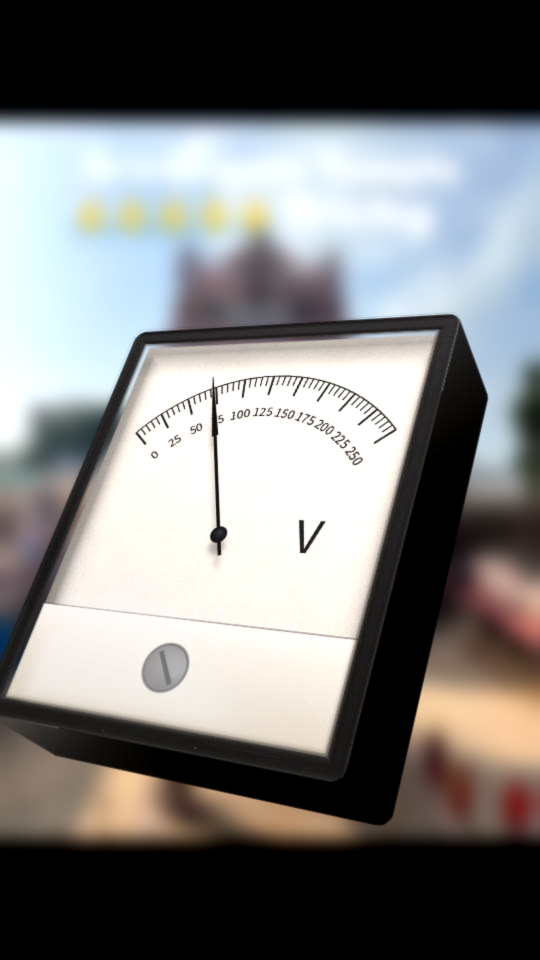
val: 75 (V)
